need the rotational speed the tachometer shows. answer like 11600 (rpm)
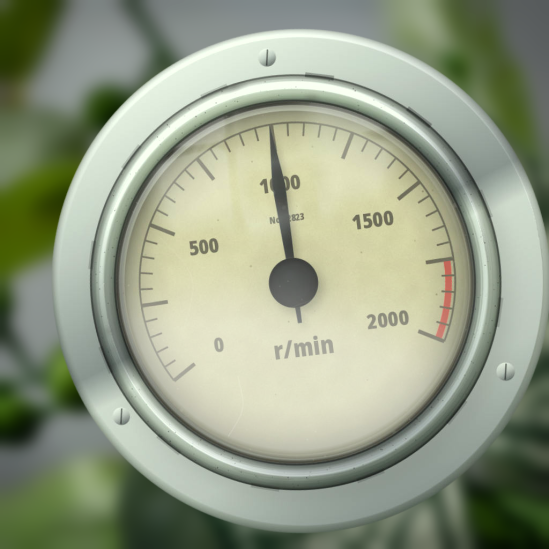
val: 1000 (rpm)
